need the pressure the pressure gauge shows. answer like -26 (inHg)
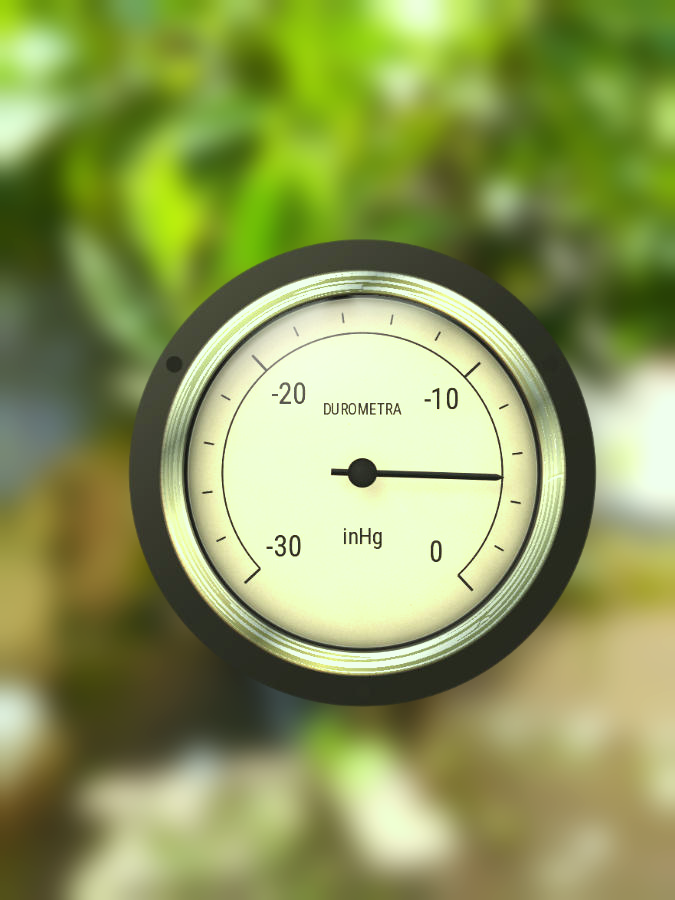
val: -5 (inHg)
